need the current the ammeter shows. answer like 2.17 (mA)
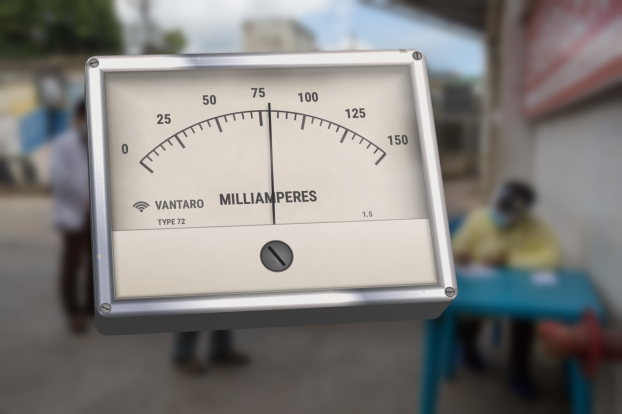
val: 80 (mA)
